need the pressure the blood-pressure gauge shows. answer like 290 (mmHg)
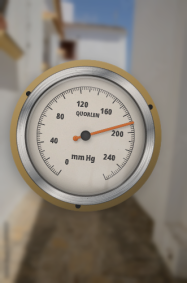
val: 190 (mmHg)
